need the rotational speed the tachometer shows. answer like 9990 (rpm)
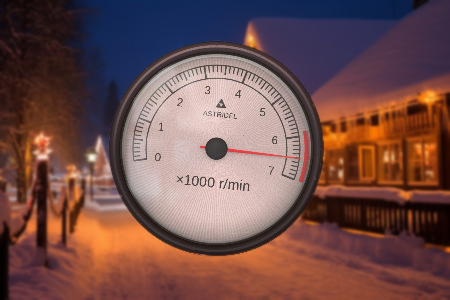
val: 6500 (rpm)
